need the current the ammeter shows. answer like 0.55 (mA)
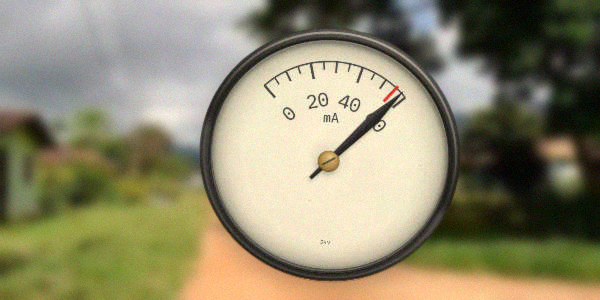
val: 57.5 (mA)
